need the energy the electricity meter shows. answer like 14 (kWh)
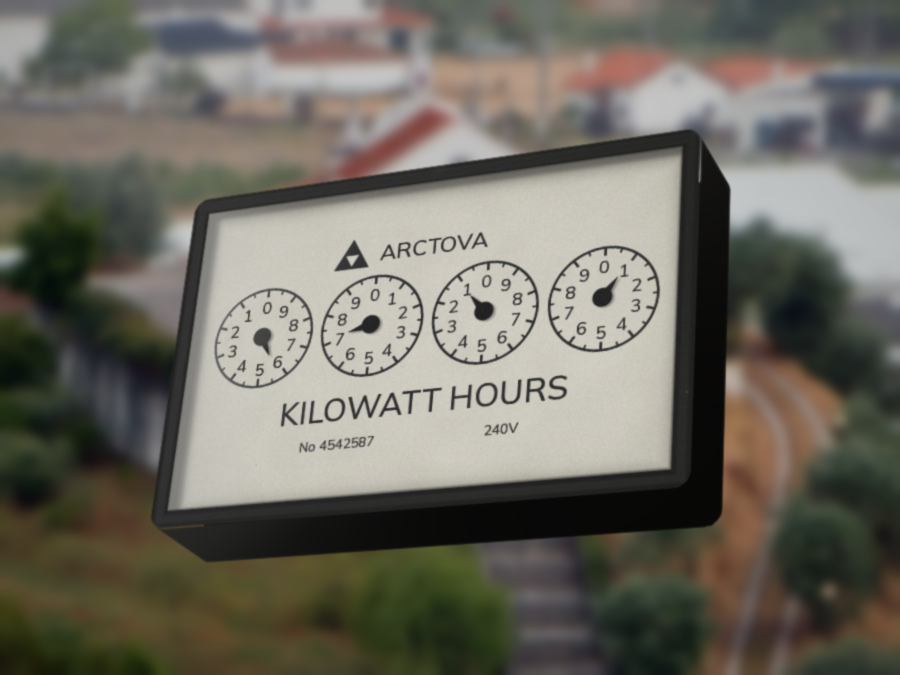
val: 5711 (kWh)
